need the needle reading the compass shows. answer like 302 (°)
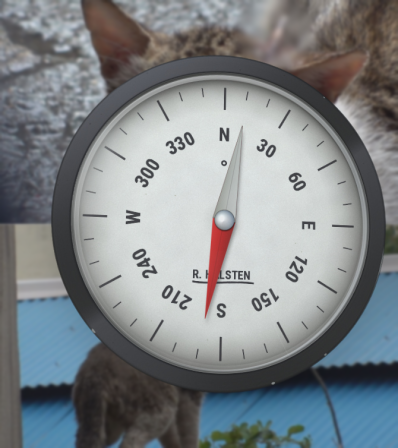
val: 190 (°)
